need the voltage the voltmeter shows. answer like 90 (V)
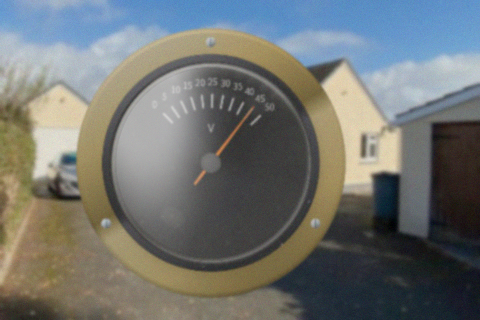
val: 45 (V)
